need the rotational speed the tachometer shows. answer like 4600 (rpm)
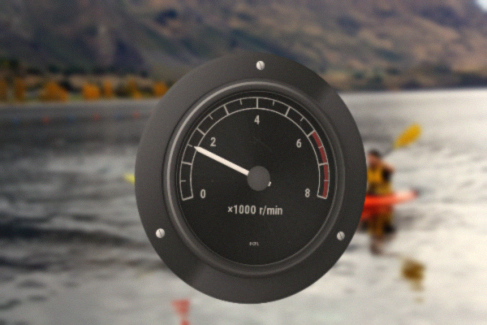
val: 1500 (rpm)
